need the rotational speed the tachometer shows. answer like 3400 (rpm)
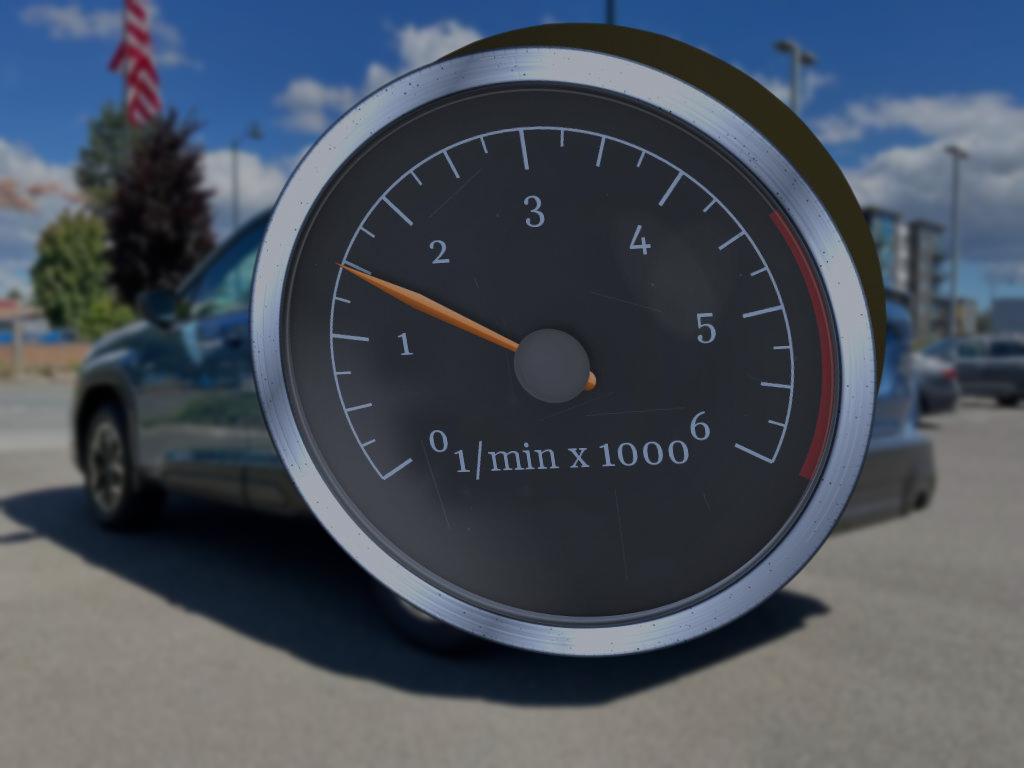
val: 1500 (rpm)
